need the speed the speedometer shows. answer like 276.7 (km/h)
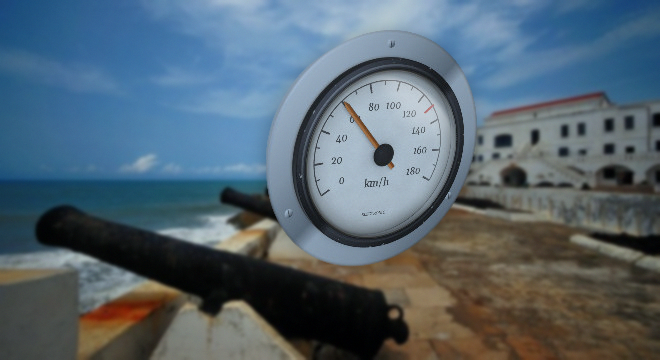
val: 60 (km/h)
